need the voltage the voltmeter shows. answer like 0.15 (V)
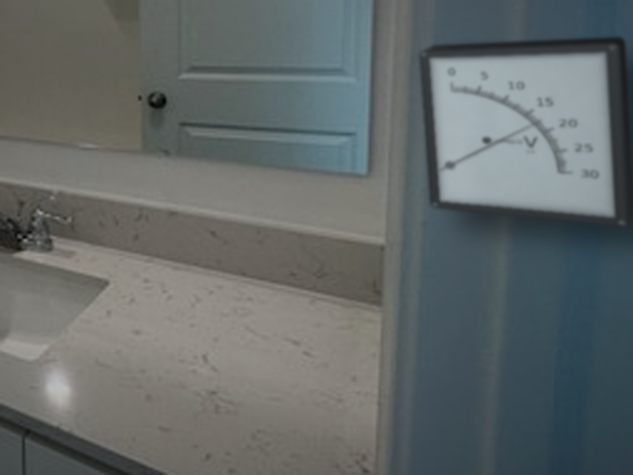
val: 17.5 (V)
